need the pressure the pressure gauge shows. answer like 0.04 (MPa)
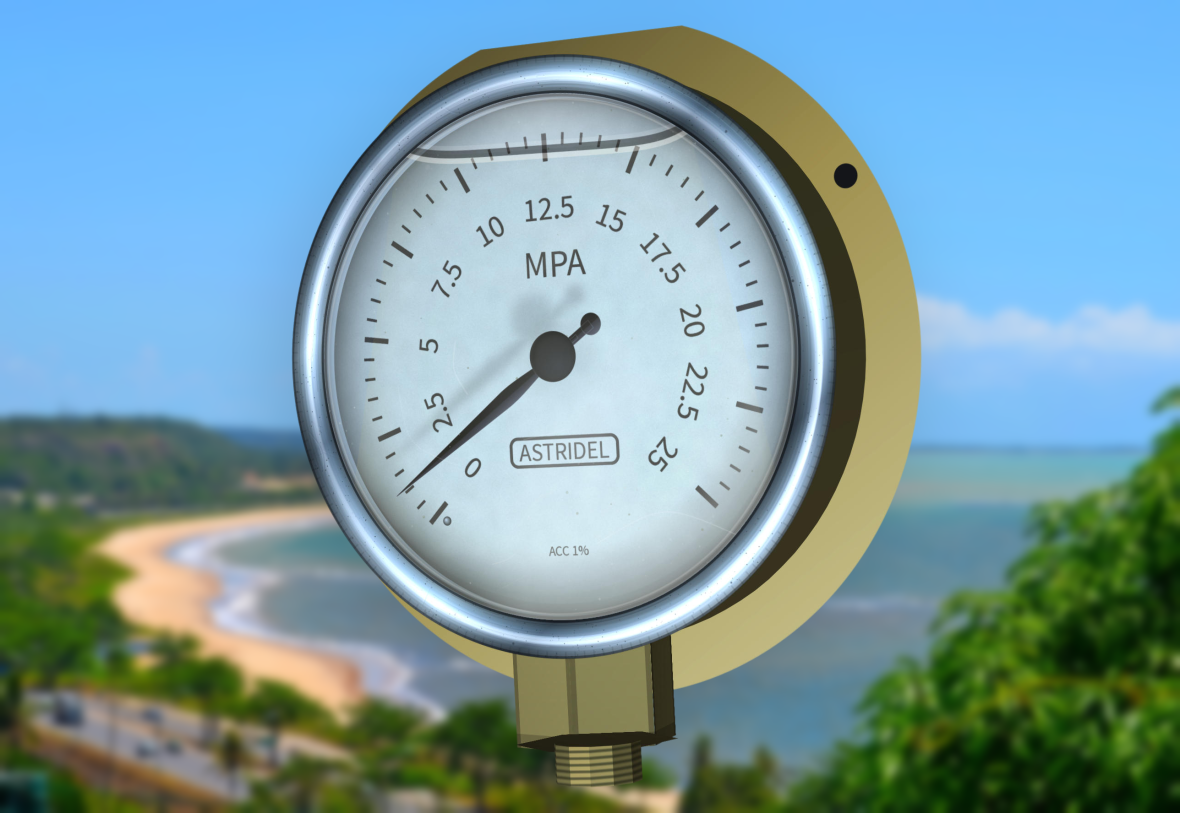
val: 1 (MPa)
